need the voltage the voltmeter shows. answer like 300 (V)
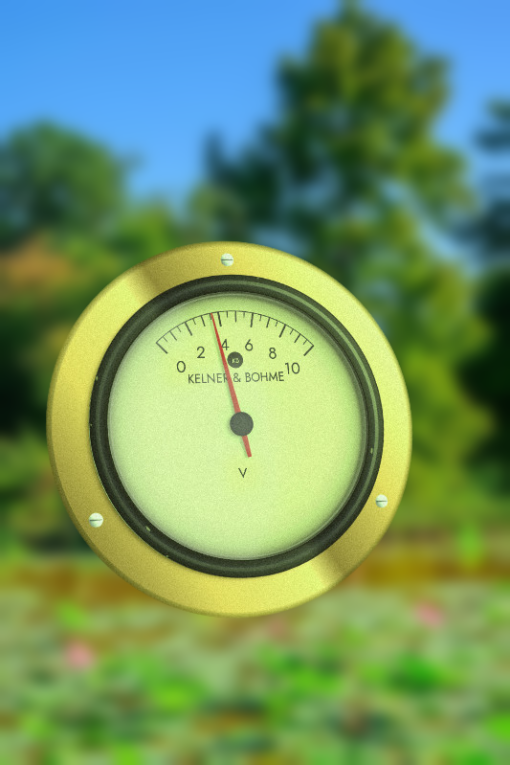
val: 3.5 (V)
